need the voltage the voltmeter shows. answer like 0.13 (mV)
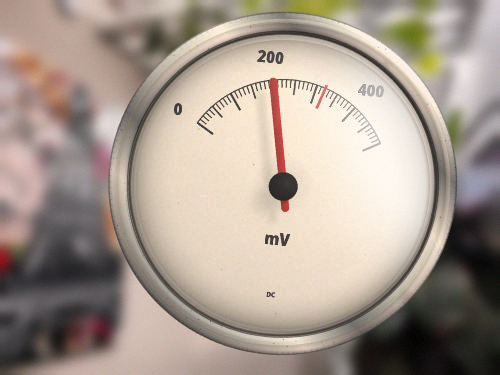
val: 200 (mV)
